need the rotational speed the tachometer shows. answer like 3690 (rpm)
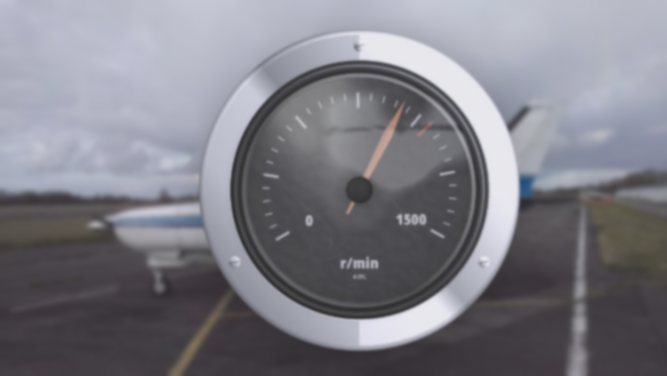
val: 925 (rpm)
